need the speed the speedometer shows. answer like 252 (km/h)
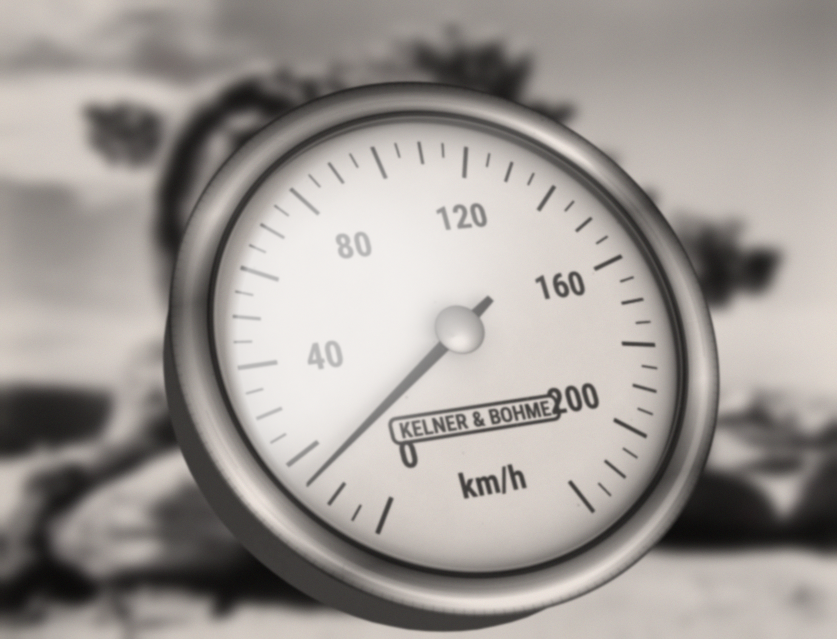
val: 15 (km/h)
